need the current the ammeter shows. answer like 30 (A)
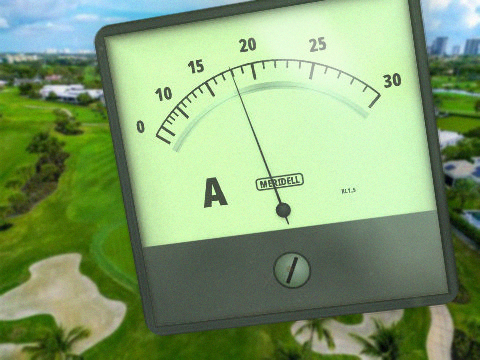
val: 18 (A)
